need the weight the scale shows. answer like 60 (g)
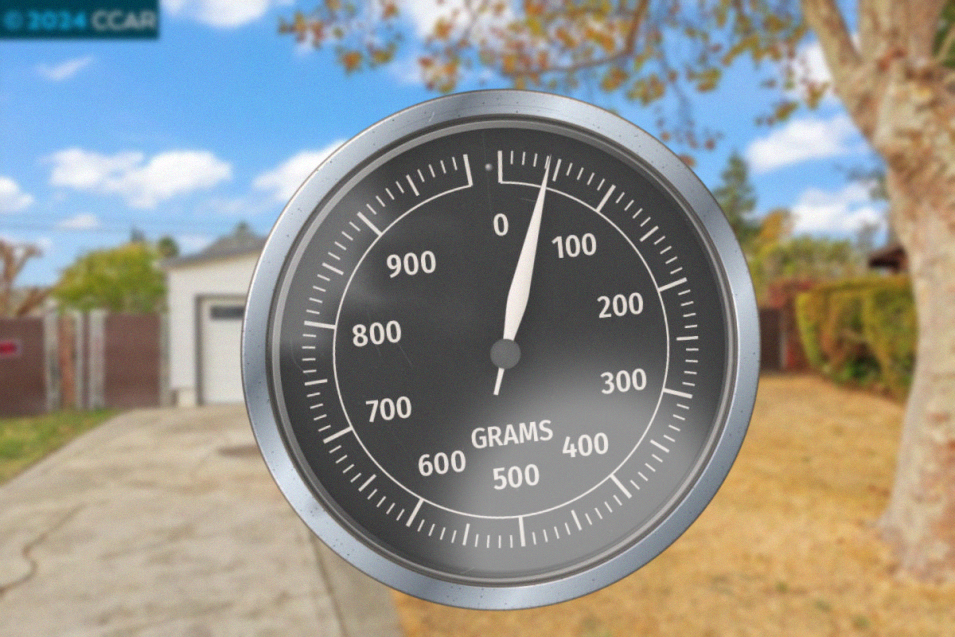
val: 40 (g)
